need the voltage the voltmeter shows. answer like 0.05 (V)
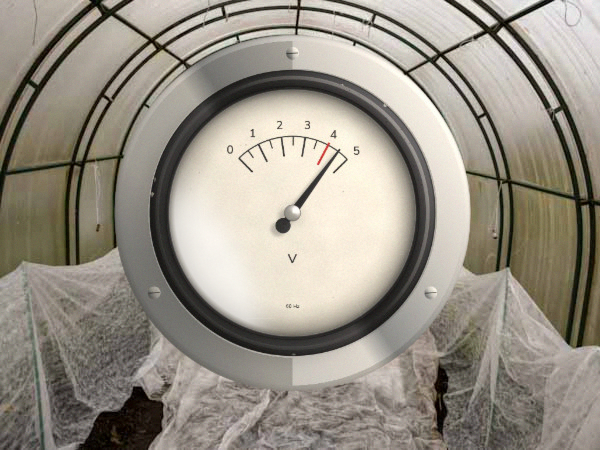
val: 4.5 (V)
